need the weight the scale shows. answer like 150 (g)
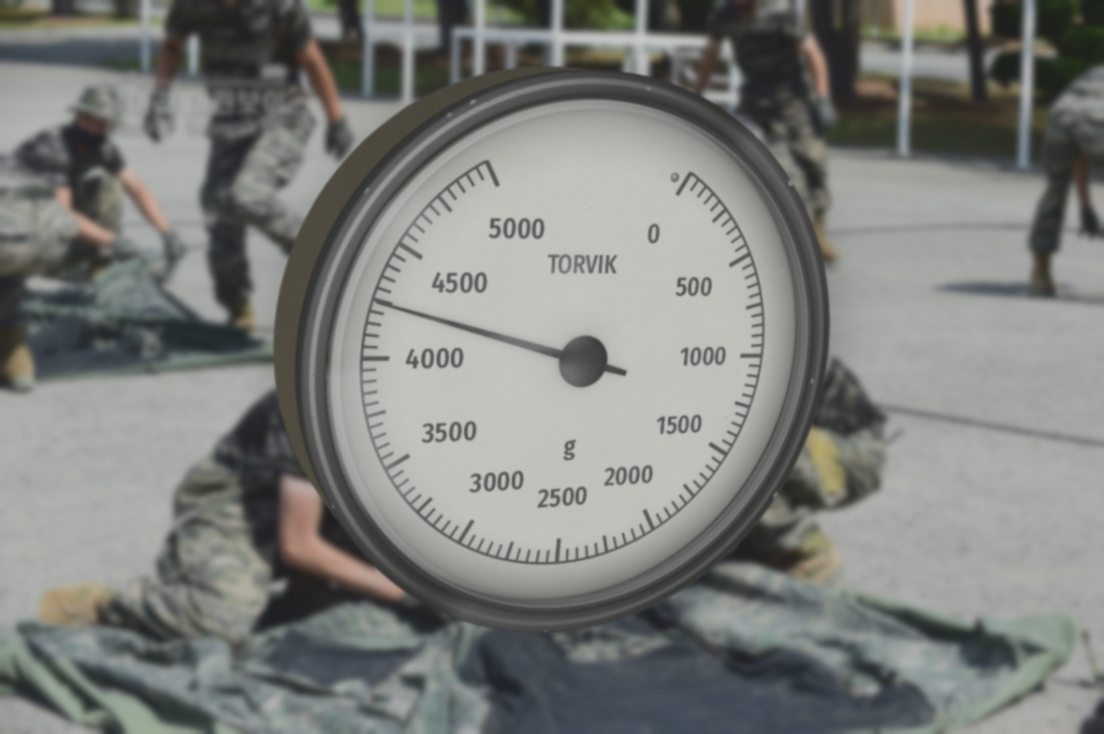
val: 4250 (g)
